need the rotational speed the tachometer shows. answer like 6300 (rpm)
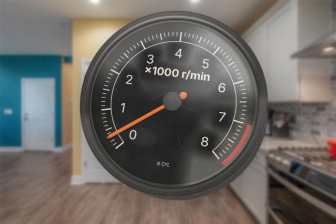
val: 300 (rpm)
